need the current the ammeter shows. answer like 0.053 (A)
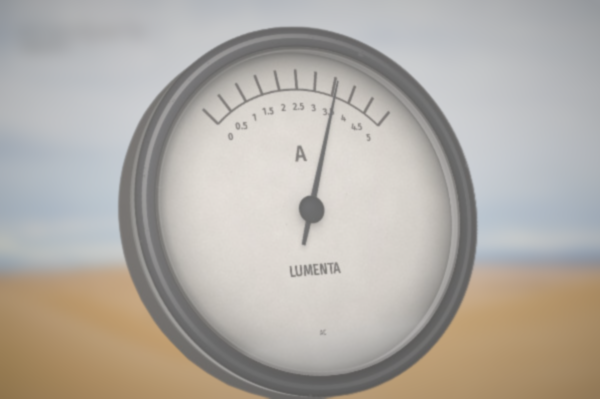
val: 3.5 (A)
